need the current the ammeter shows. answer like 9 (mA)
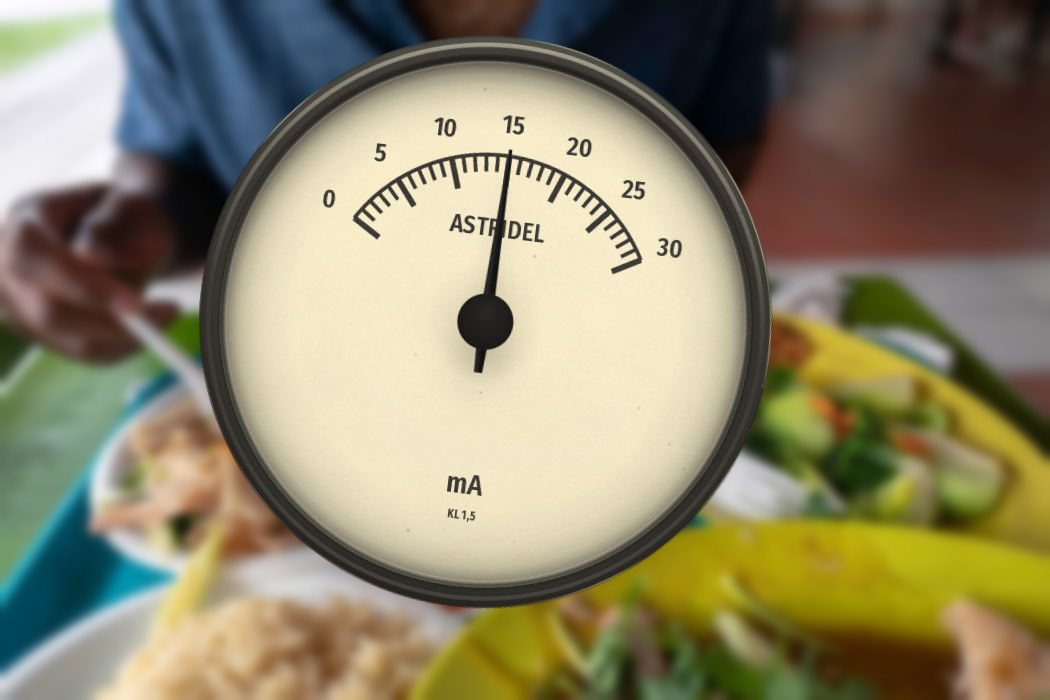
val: 15 (mA)
